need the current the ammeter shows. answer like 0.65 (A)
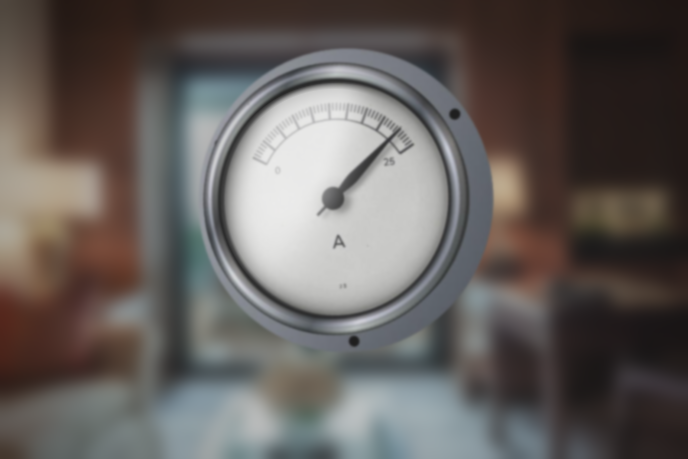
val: 22.5 (A)
